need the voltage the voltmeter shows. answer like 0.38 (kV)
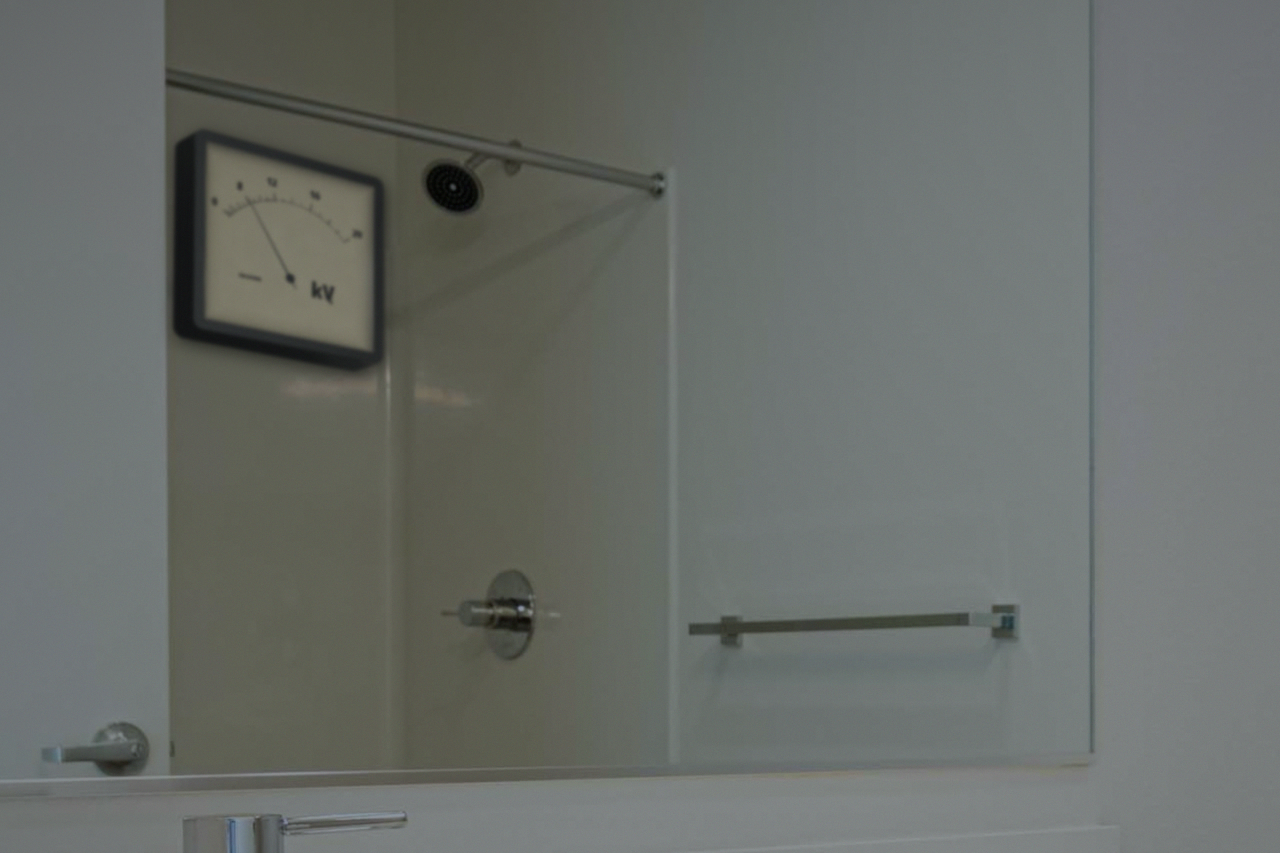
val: 8 (kV)
